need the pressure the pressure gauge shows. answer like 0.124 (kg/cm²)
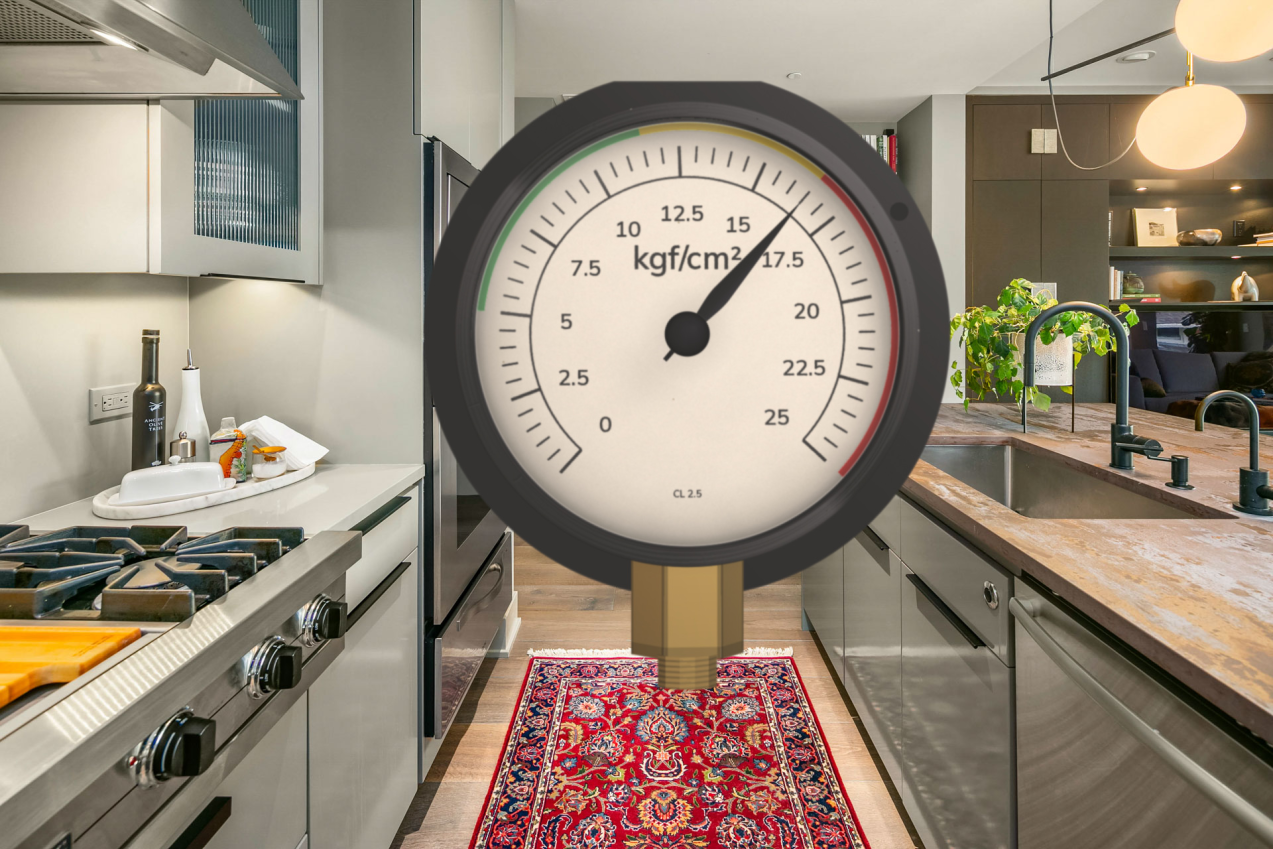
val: 16.5 (kg/cm²)
